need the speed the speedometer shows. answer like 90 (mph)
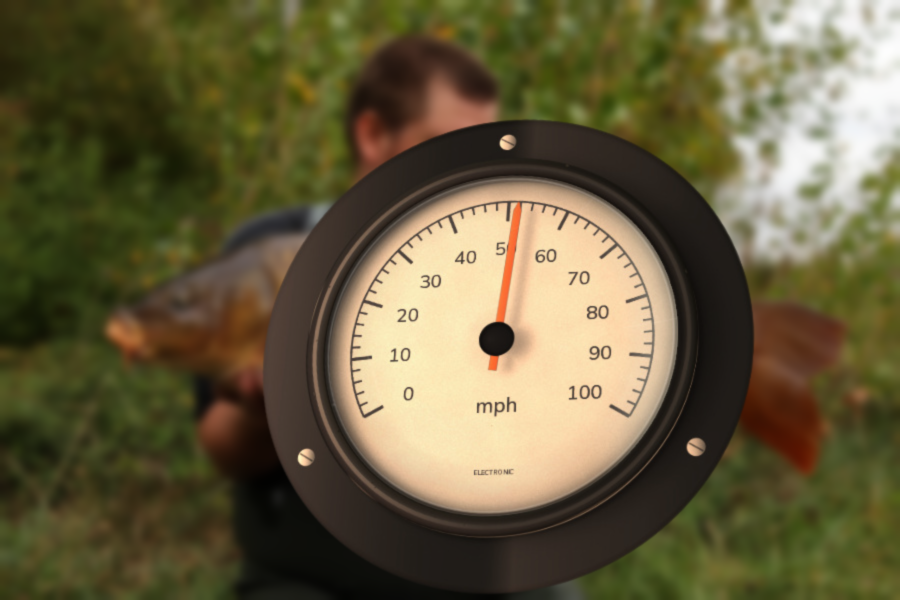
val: 52 (mph)
